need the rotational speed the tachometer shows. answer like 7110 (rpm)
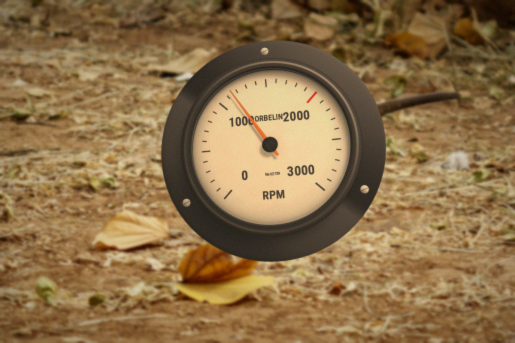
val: 1150 (rpm)
